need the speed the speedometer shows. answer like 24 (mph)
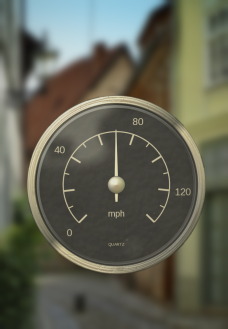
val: 70 (mph)
